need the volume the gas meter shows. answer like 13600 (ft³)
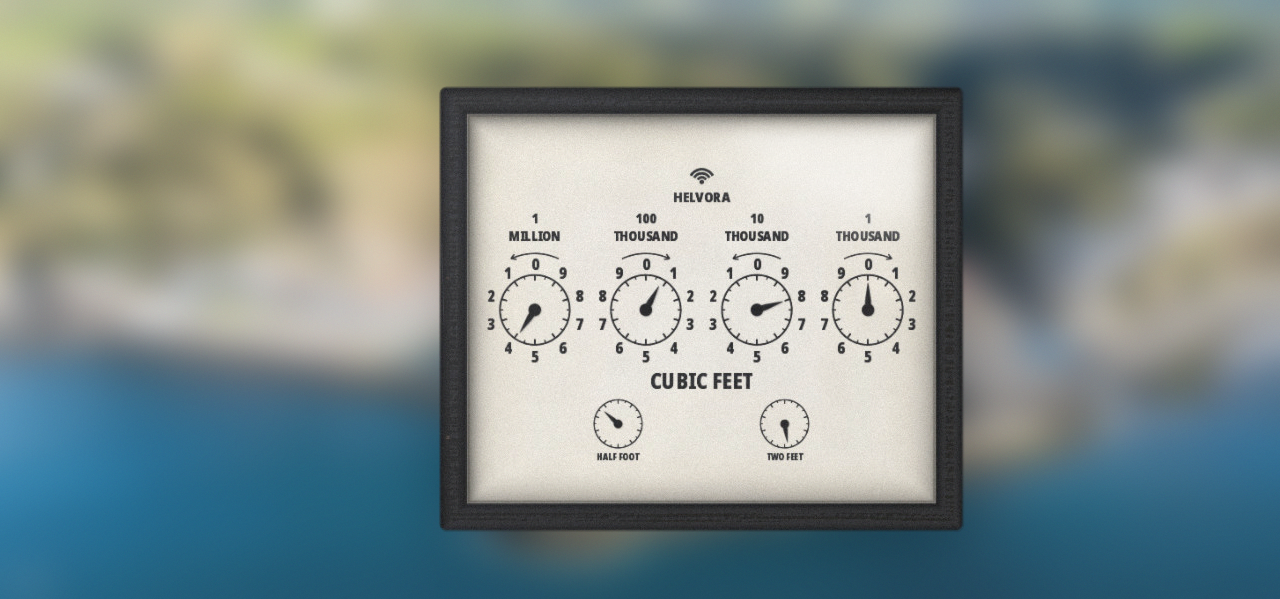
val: 408000 (ft³)
